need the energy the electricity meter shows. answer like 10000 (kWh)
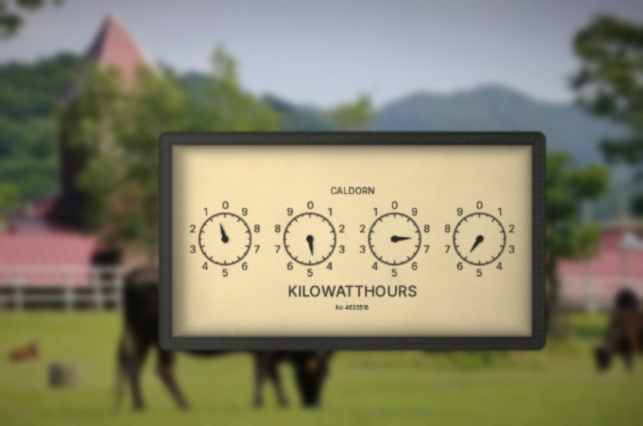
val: 476 (kWh)
